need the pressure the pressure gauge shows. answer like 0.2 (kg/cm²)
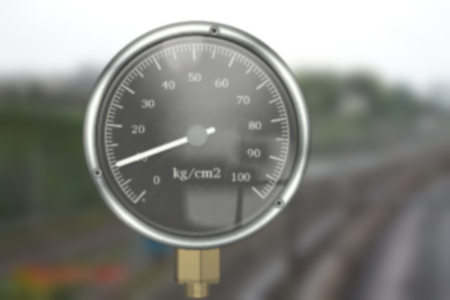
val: 10 (kg/cm²)
